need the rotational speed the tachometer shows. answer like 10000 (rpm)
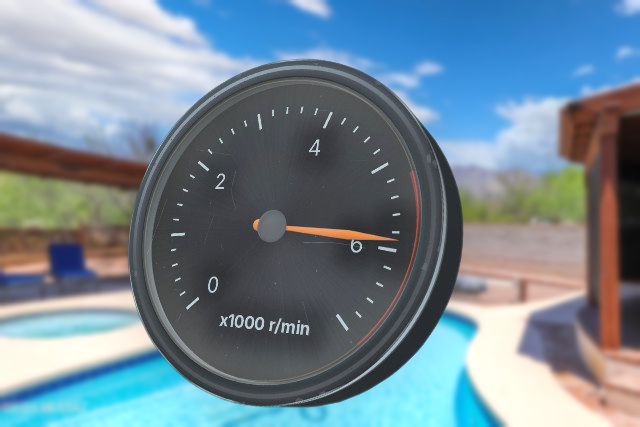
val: 5900 (rpm)
